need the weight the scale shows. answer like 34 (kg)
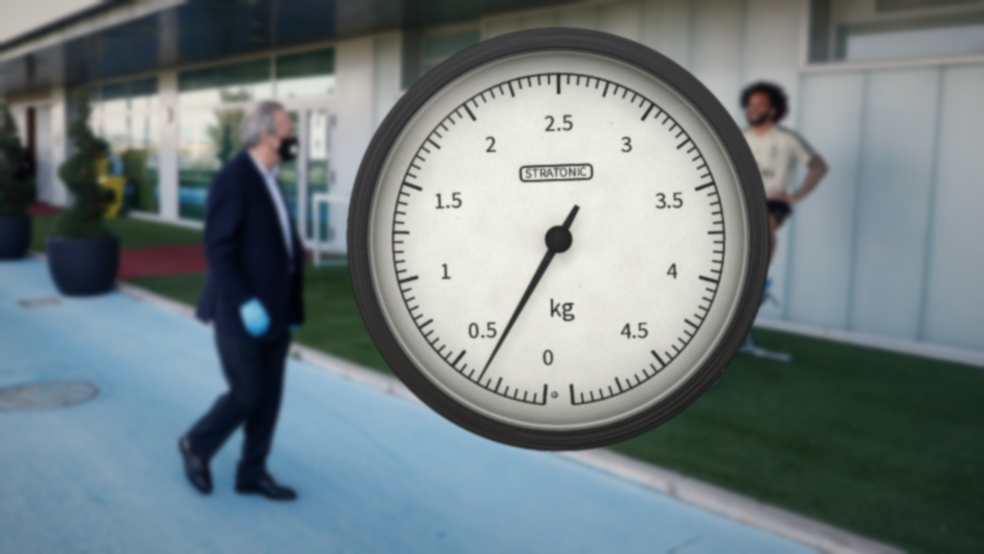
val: 0.35 (kg)
